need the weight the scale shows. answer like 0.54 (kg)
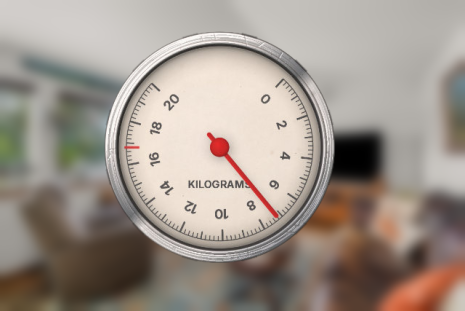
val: 7.2 (kg)
